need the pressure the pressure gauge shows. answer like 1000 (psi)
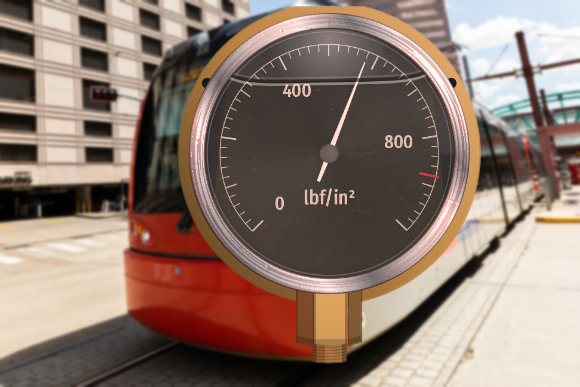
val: 580 (psi)
